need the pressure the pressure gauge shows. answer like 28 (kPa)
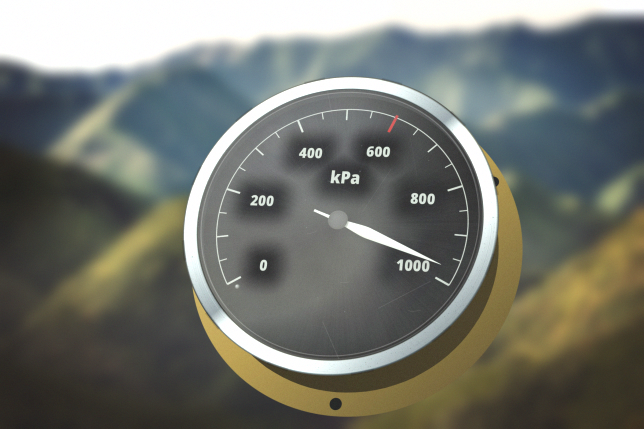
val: 975 (kPa)
